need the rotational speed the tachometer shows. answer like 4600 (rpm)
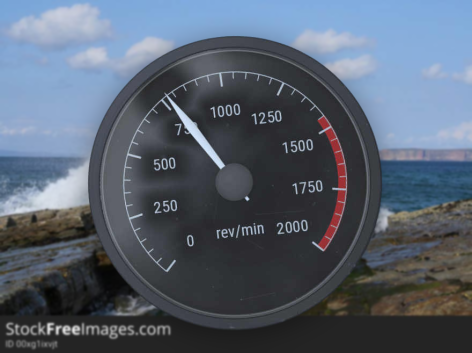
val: 775 (rpm)
